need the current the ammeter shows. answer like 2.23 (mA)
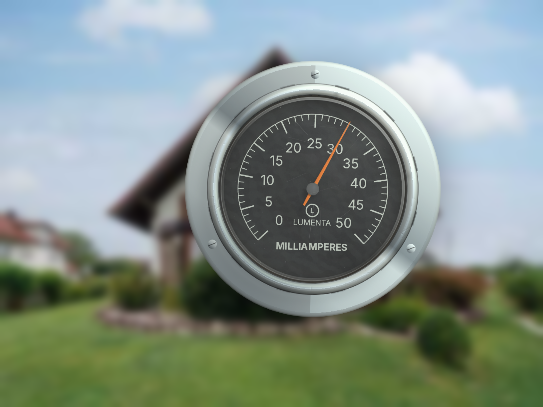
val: 30 (mA)
